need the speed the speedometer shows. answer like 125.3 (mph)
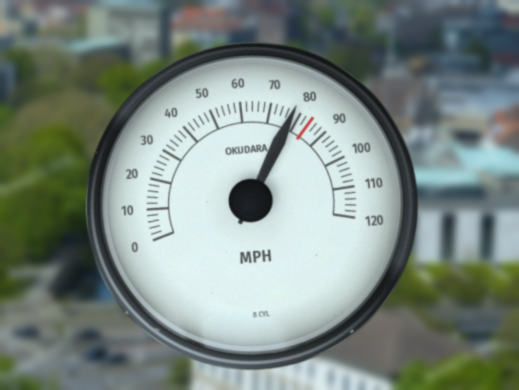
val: 78 (mph)
